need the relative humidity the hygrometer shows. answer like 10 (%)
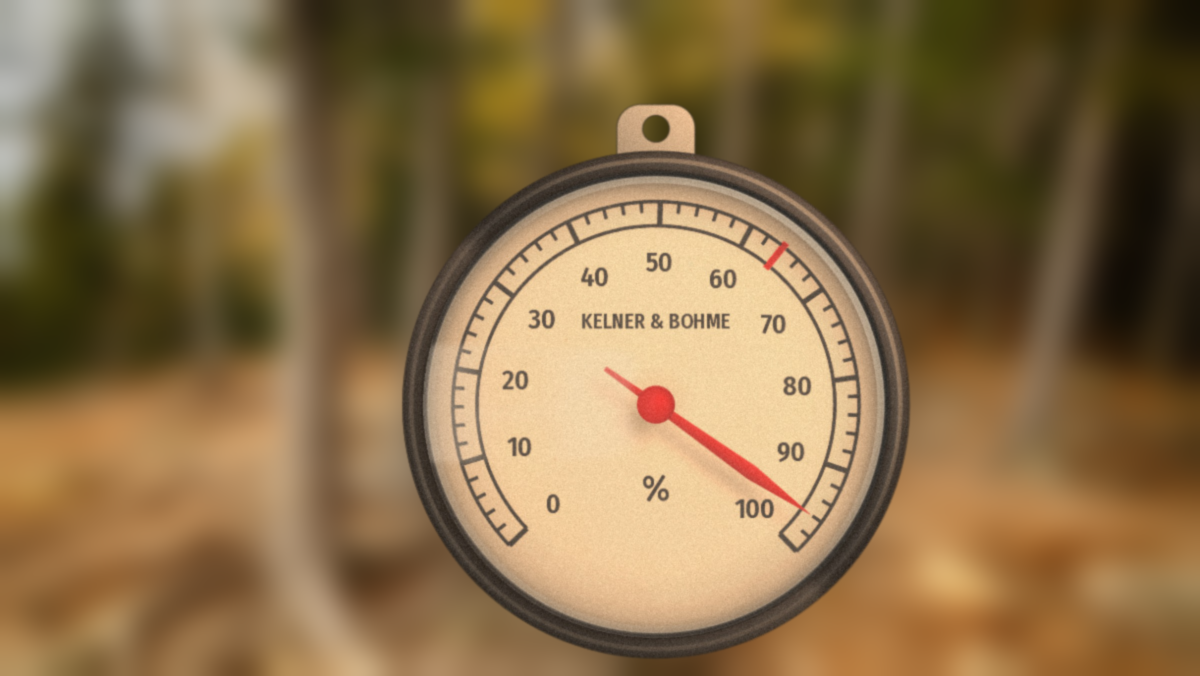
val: 96 (%)
